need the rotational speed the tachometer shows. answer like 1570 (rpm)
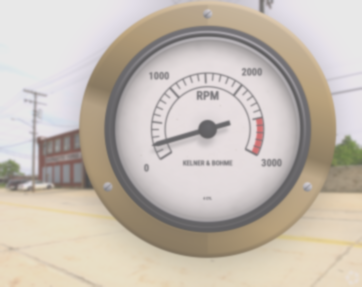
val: 200 (rpm)
